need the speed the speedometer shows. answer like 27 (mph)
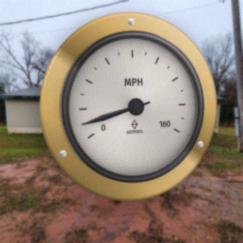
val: 10 (mph)
